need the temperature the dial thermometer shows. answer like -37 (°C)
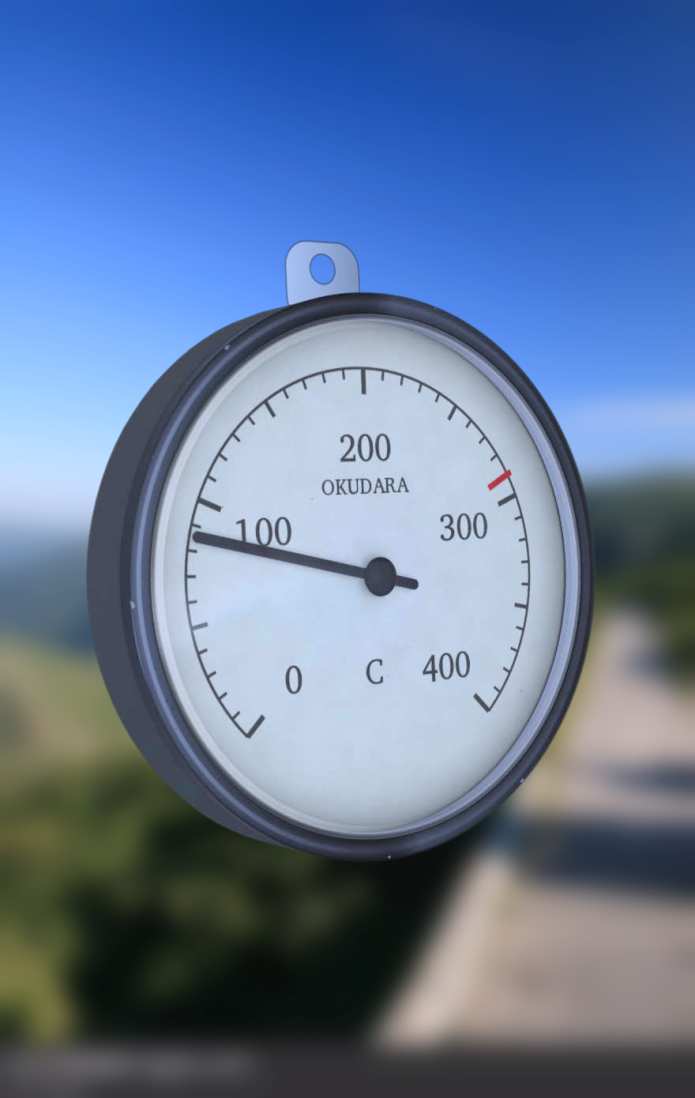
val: 85 (°C)
